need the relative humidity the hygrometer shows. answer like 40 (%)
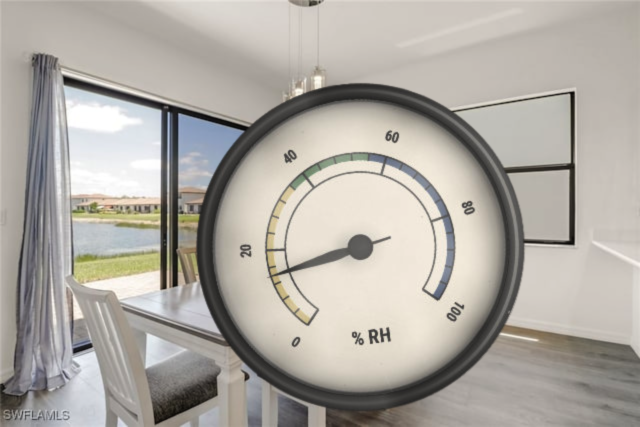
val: 14 (%)
